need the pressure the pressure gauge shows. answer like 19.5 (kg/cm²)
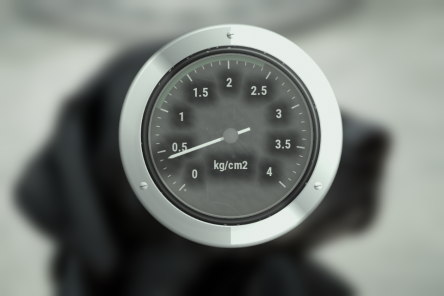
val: 0.4 (kg/cm²)
